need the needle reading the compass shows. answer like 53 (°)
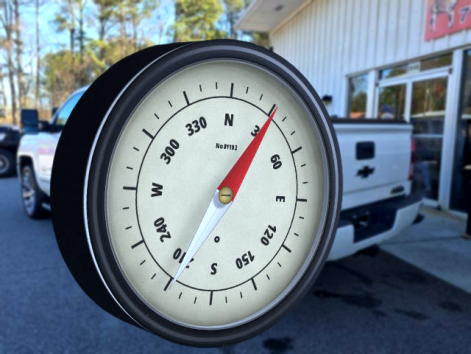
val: 30 (°)
